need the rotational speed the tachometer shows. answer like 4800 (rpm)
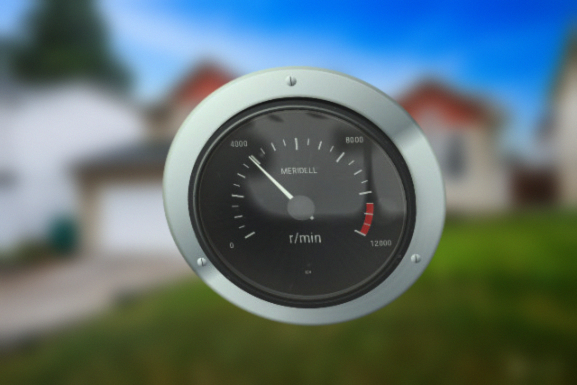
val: 4000 (rpm)
